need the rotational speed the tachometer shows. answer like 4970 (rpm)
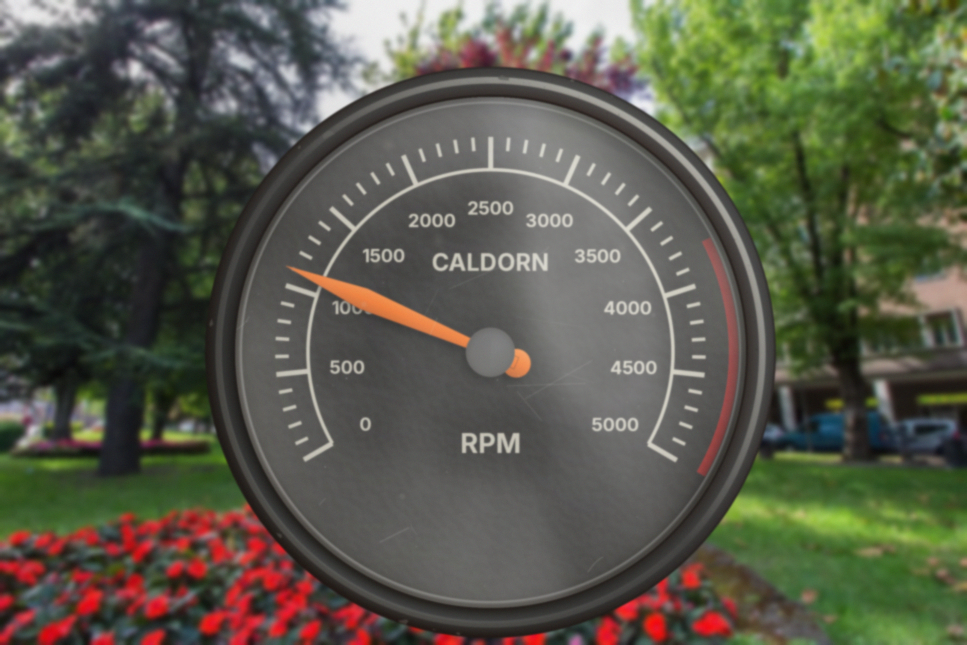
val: 1100 (rpm)
